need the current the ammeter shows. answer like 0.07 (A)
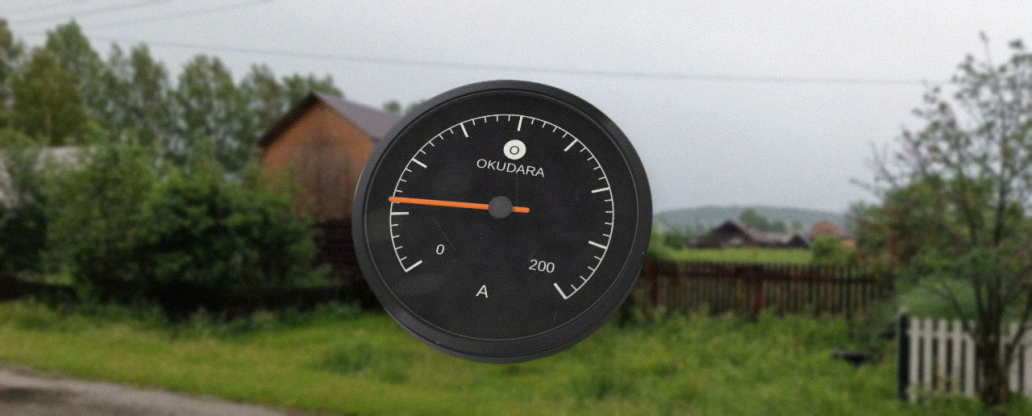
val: 30 (A)
